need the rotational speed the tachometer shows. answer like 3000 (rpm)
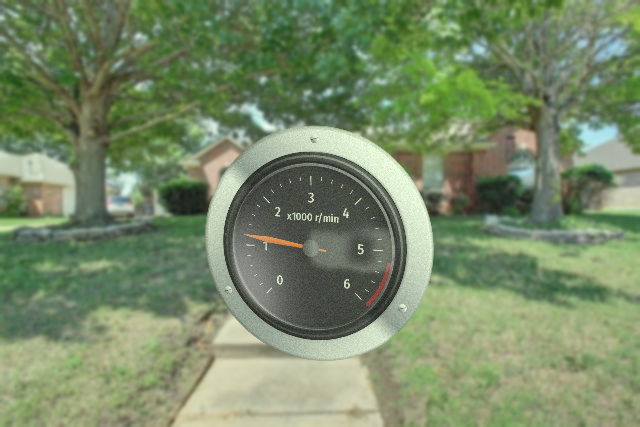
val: 1200 (rpm)
